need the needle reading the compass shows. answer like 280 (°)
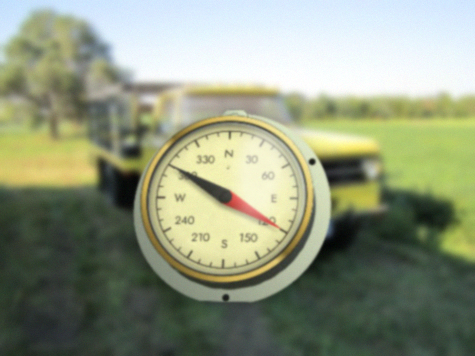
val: 120 (°)
